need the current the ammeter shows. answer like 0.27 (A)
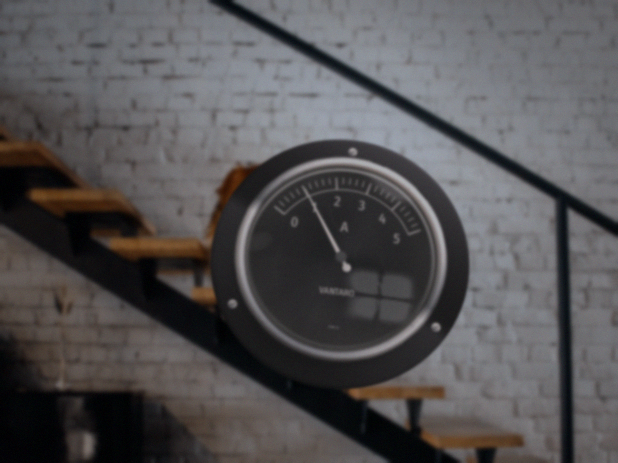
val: 1 (A)
